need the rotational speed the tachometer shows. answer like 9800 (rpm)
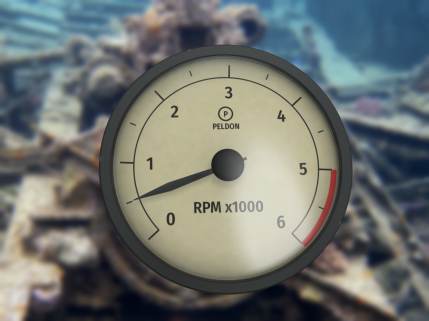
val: 500 (rpm)
